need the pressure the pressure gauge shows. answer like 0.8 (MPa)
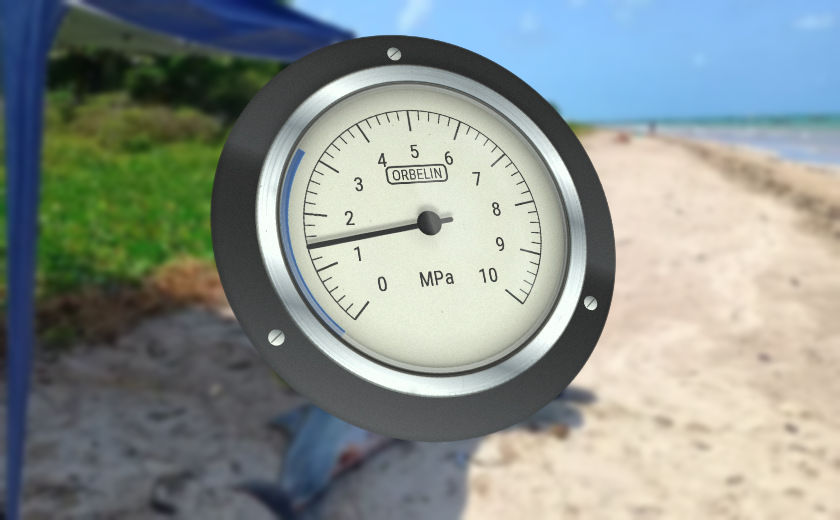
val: 1.4 (MPa)
